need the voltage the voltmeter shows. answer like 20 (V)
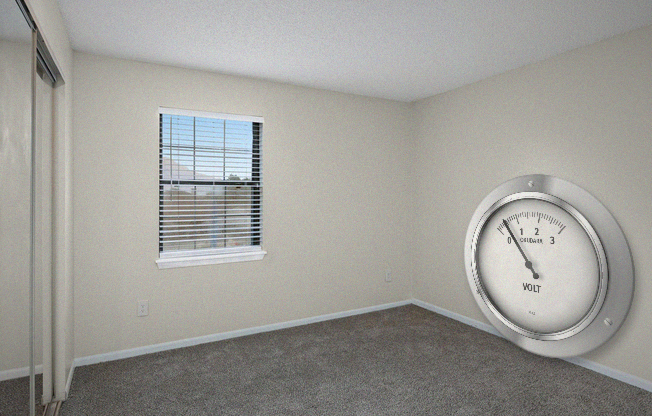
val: 0.5 (V)
